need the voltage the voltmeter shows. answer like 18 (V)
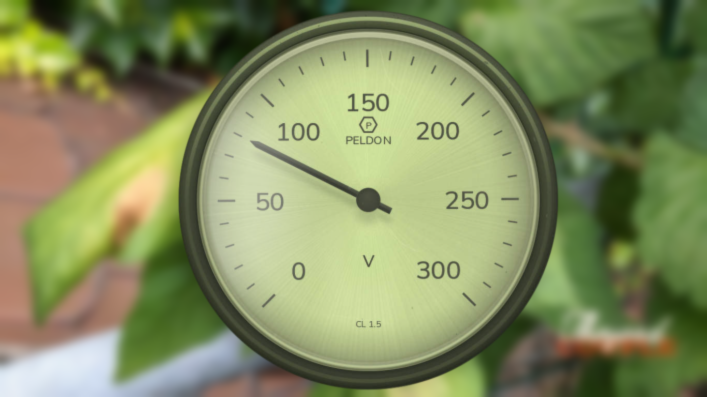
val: 80 (V)
